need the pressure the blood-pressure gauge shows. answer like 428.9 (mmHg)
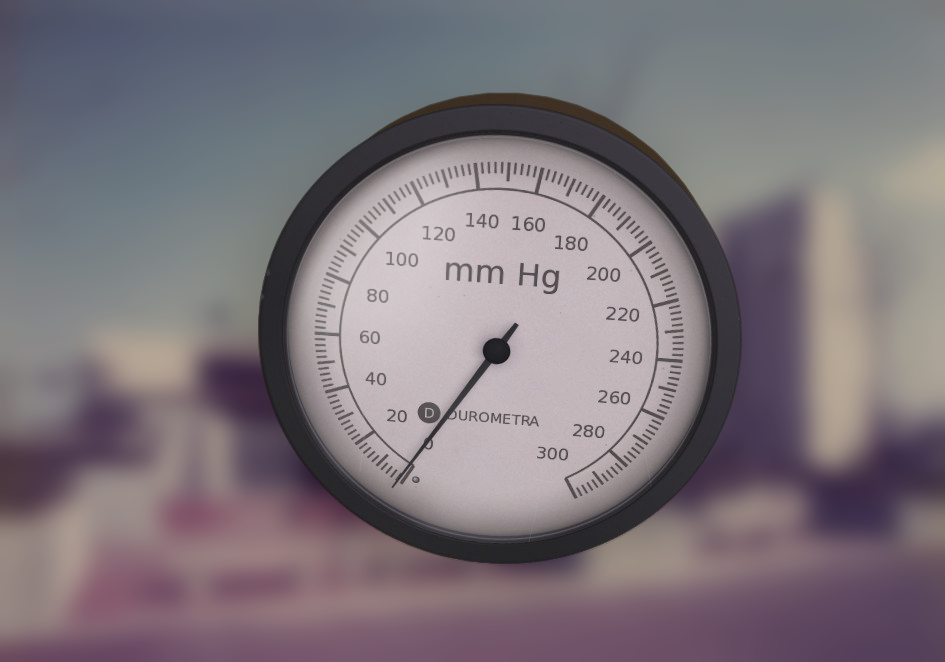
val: 2 (mmHg)
